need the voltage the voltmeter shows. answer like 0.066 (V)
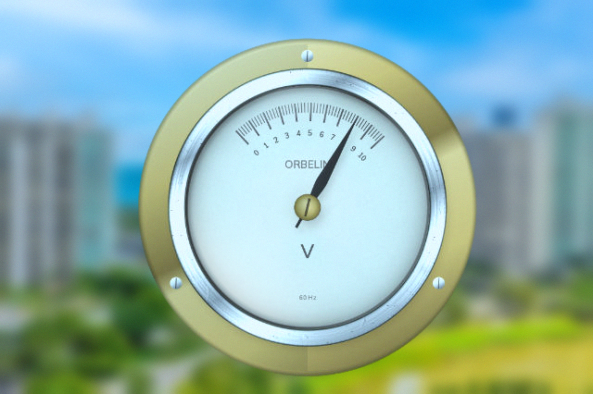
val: 8 (V)
